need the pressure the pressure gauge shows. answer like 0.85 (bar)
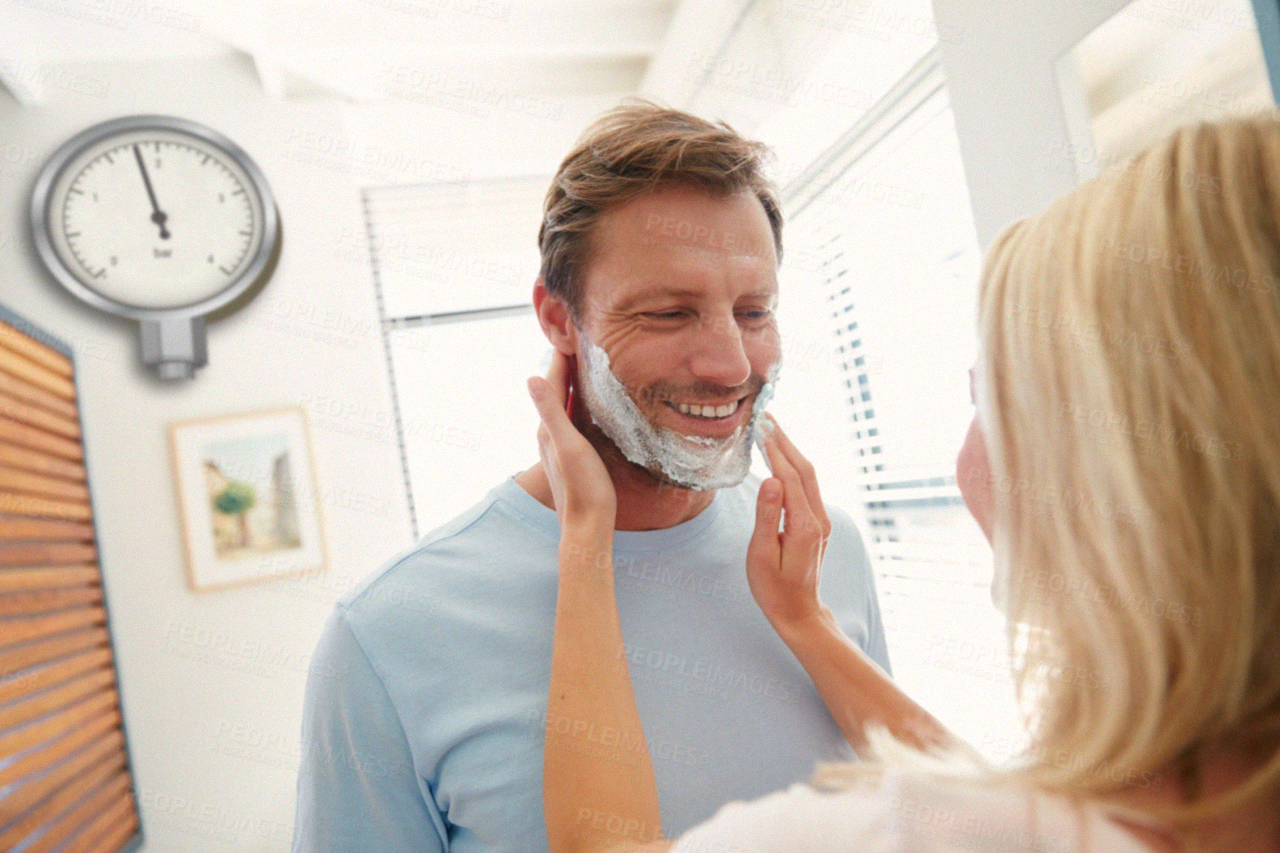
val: 1.8 (bar)
